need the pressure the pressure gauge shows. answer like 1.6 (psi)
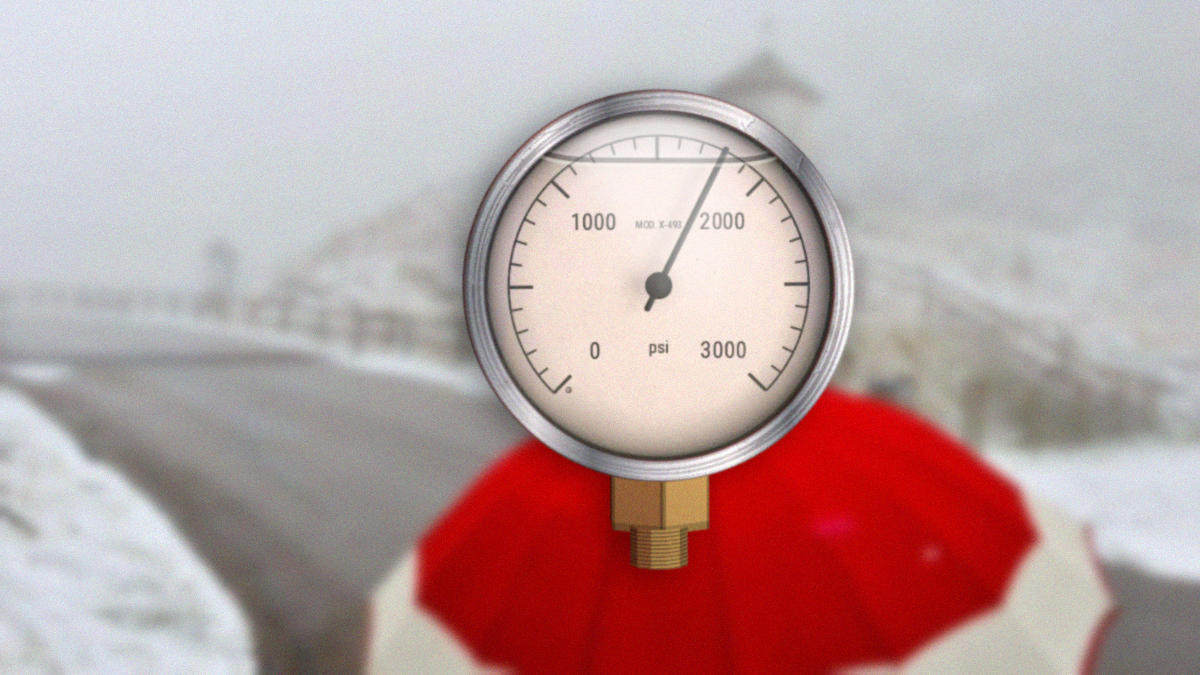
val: 1800 (psi)
